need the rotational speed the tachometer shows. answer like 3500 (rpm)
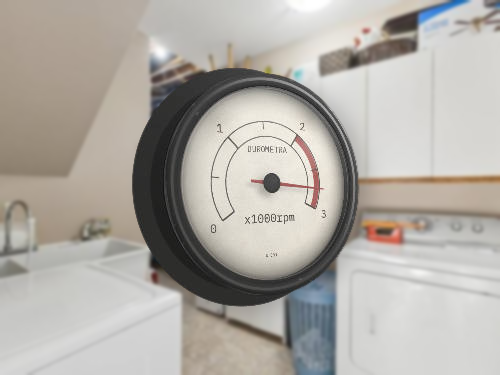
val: 2750 (rpm)
